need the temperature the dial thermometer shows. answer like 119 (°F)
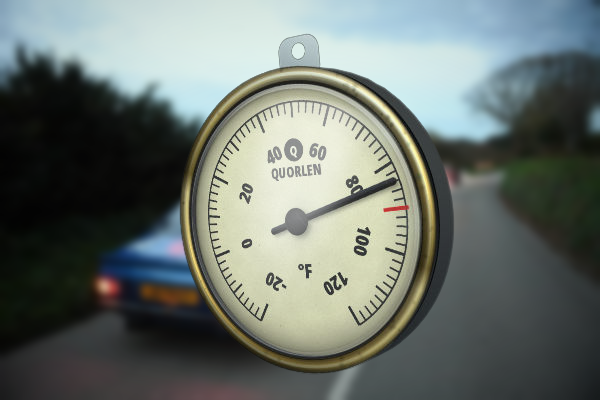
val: 84 (°F)
